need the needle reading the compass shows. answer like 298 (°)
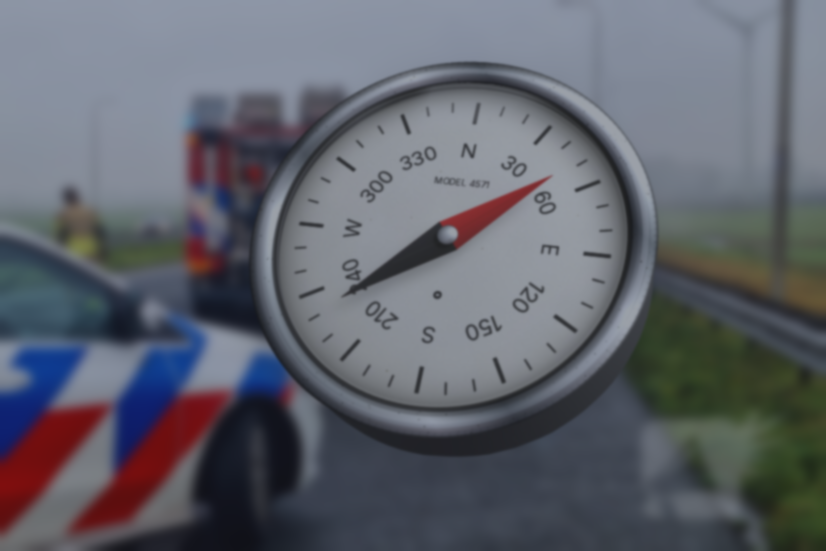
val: 50 (°)
